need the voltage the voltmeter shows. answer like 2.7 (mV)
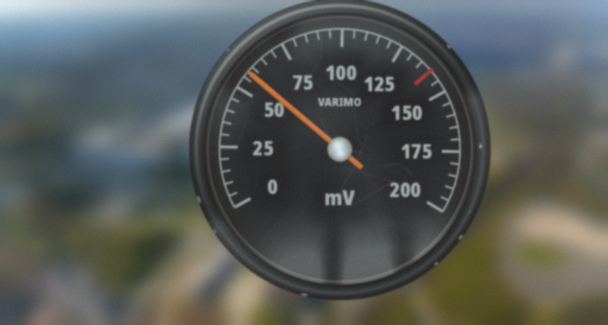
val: 57.5 (mV)
